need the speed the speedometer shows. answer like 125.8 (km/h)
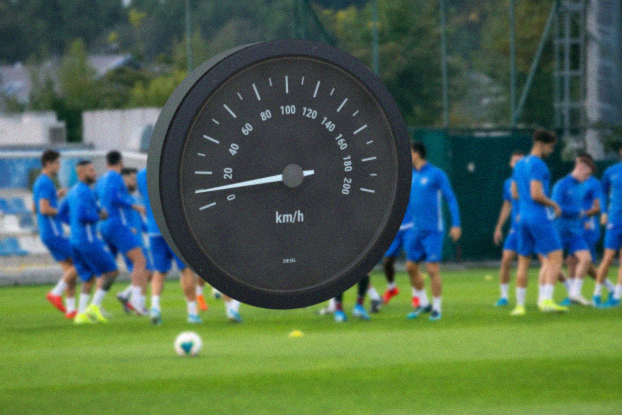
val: 10 (km/h)
